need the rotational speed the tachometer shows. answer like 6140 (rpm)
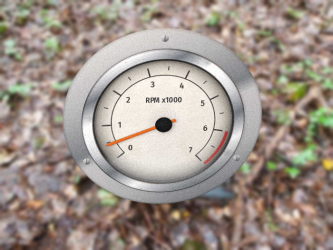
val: 500 (rpm)
